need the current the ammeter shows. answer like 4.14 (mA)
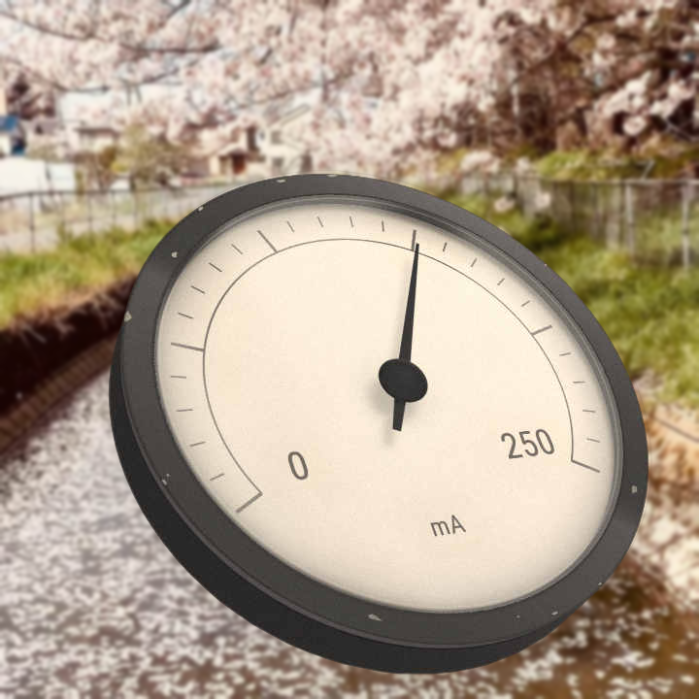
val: 150 (mA)
